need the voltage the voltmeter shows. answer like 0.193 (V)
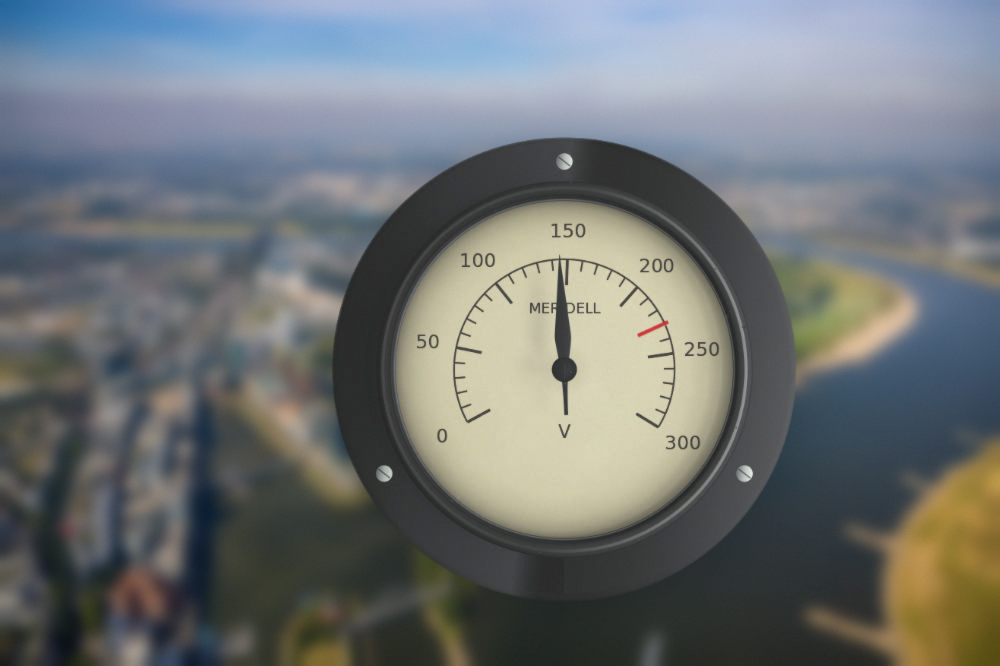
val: 145 (V)
